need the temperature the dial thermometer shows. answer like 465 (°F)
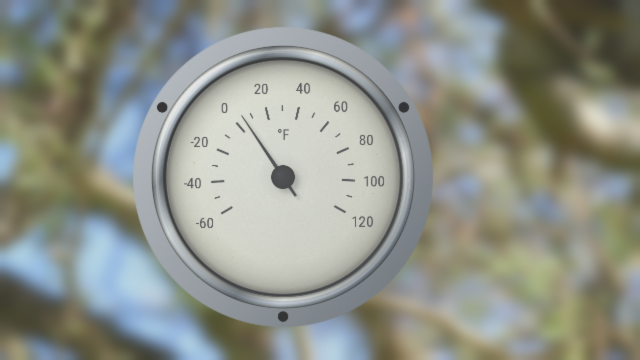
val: 5 (°F)
